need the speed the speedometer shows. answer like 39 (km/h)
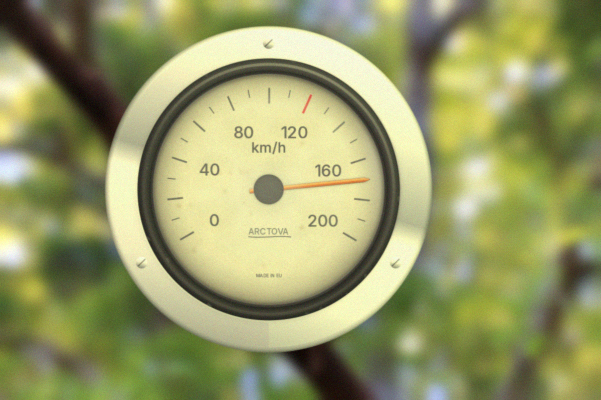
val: 170 (km/h)
